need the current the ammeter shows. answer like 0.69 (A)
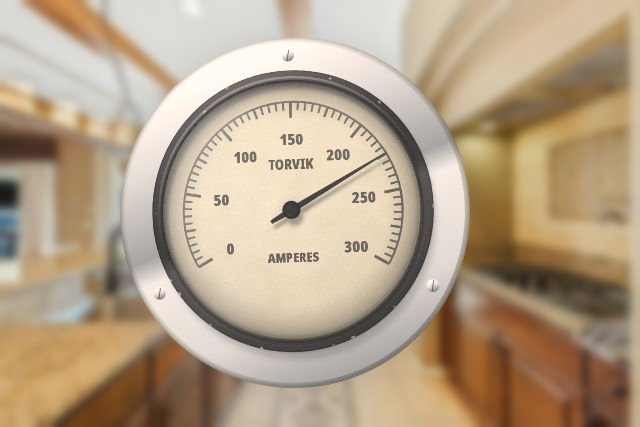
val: 225 (A)
